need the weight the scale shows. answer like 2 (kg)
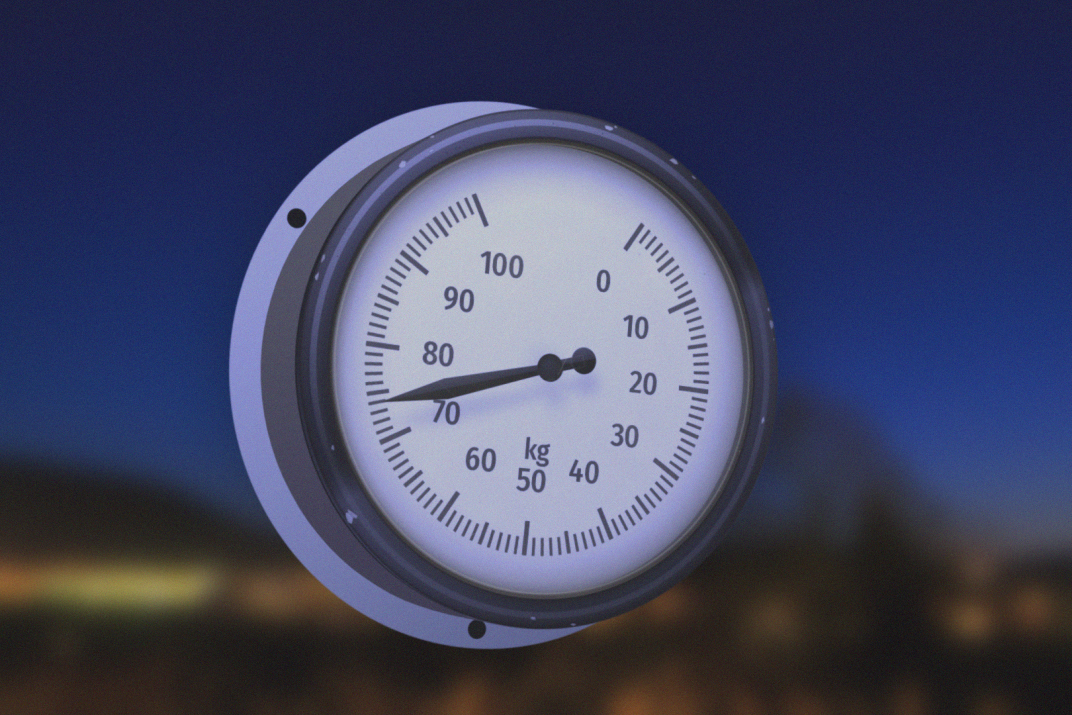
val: 74 (kg)
